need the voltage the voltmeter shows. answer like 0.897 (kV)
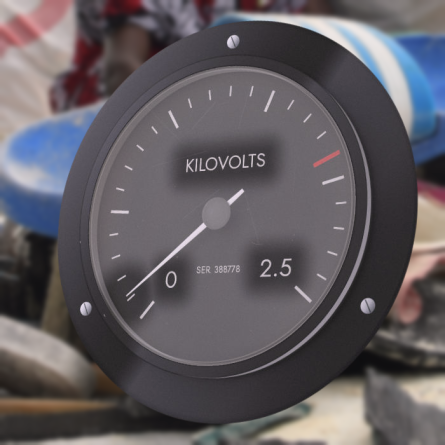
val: 0.1 (kV)
